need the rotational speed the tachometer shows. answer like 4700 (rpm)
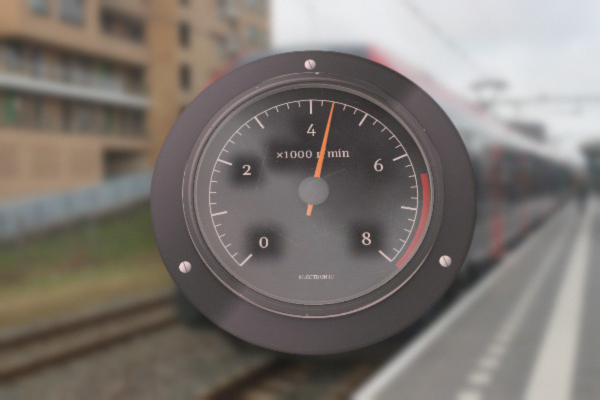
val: 4400 (rpm)
